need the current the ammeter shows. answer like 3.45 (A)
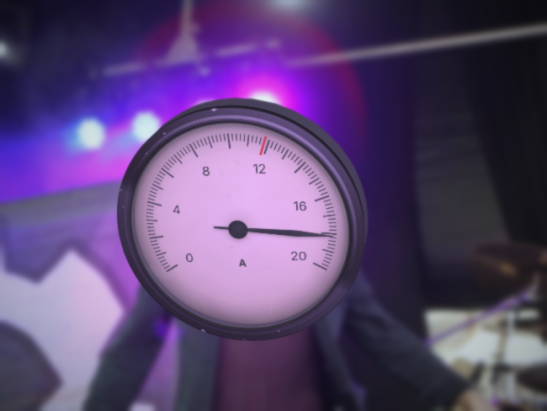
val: 18 (A)
